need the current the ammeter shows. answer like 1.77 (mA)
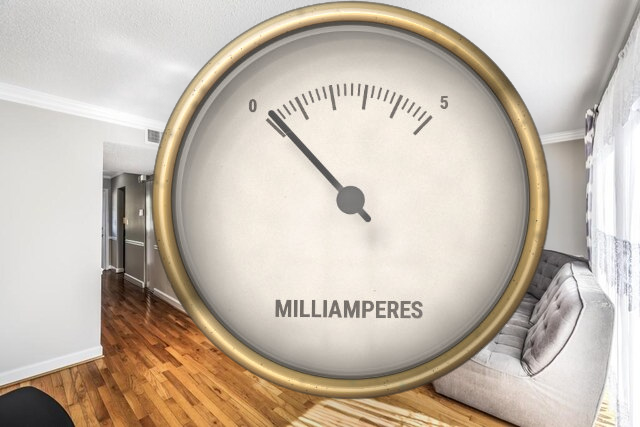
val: 0.2 (mA)
